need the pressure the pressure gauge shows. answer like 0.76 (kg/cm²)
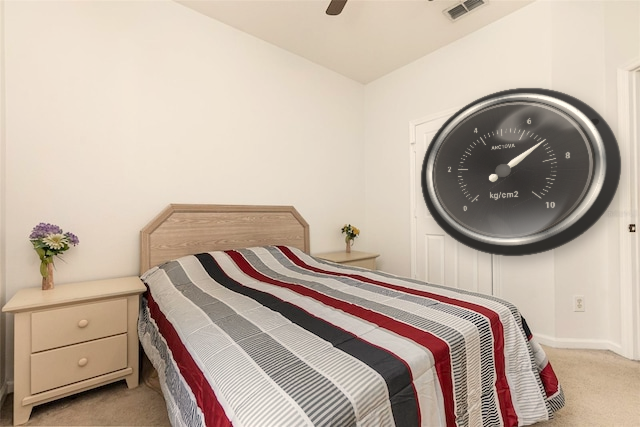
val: 7 (kg/cm²)
